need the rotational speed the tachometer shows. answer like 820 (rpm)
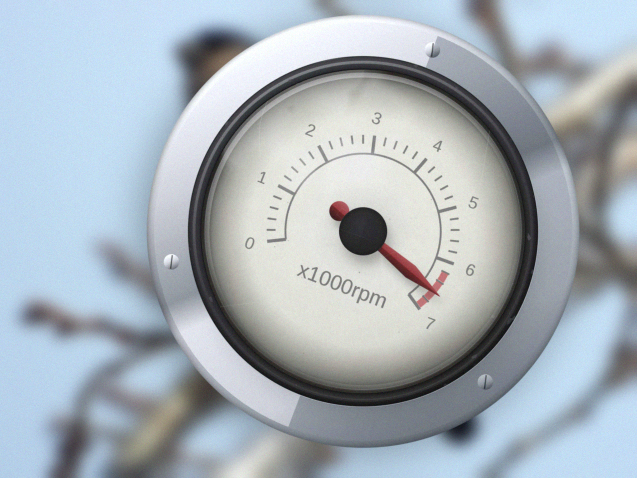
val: 6600 (rpm)
